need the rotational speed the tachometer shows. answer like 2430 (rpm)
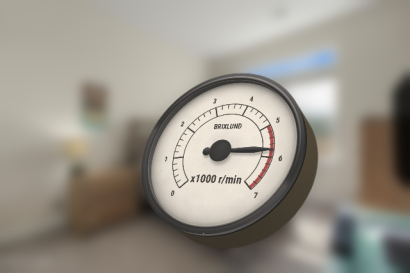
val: 5800 (rpm)
